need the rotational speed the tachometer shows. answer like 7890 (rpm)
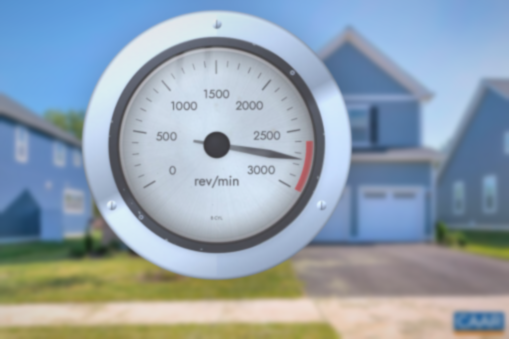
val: 2750 (rpm)
